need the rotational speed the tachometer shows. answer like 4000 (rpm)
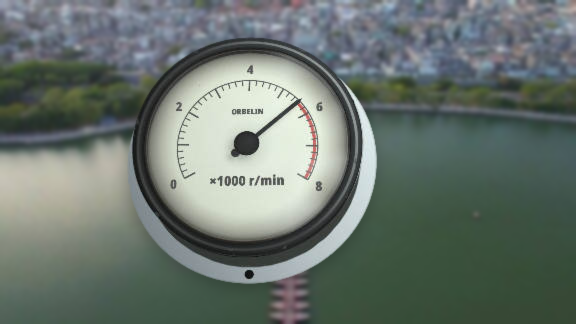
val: 5600 (rpm)
